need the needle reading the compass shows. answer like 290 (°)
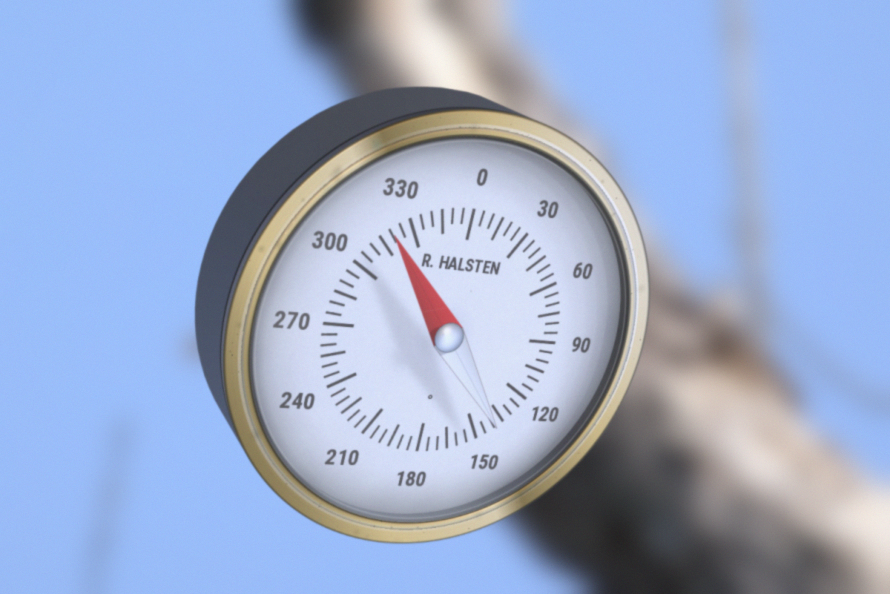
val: 320 (°)
